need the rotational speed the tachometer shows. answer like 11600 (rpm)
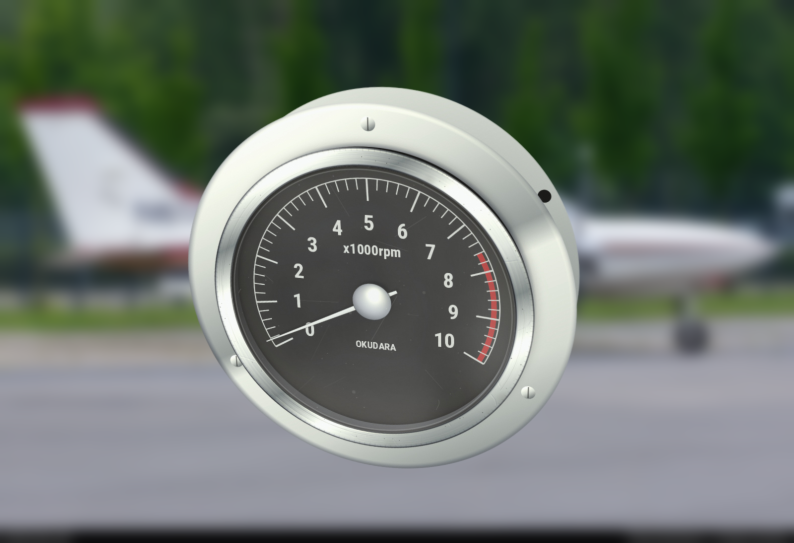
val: 200 (rpm)
